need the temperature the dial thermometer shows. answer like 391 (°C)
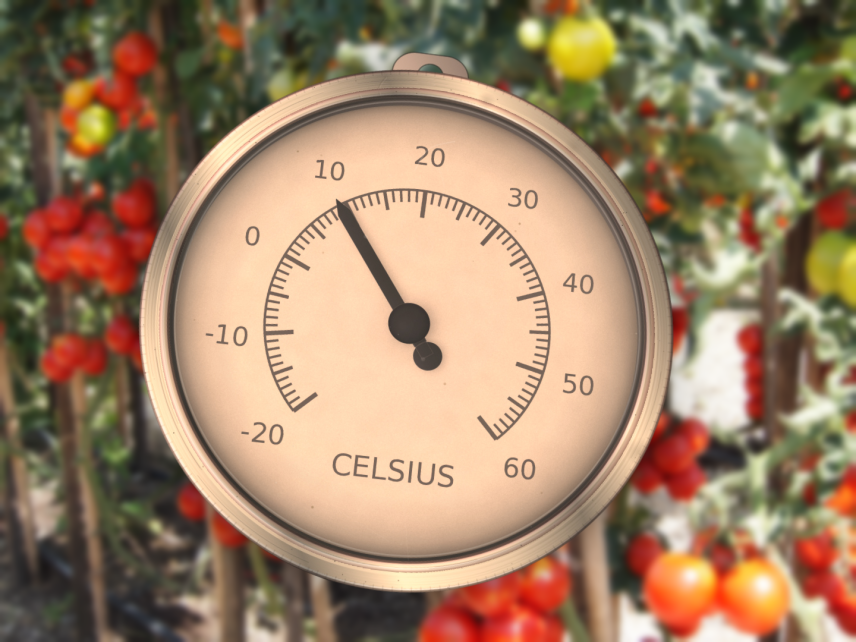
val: 9 (°C)
